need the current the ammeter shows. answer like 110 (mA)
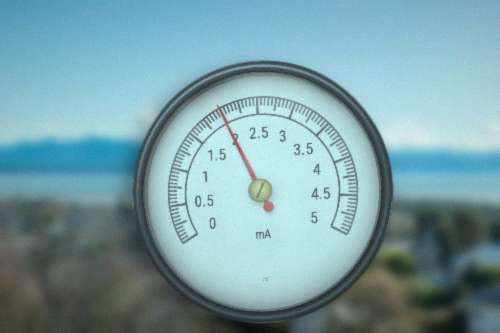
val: 2 (mA)
